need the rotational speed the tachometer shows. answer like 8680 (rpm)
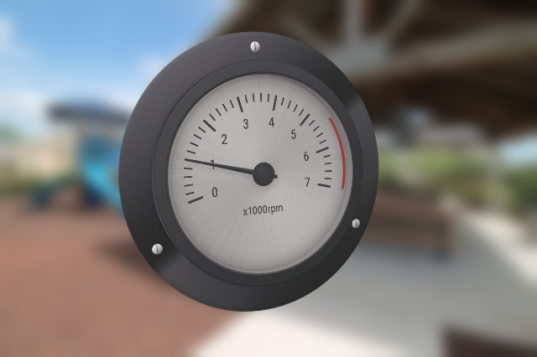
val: 1000 (rpm)
